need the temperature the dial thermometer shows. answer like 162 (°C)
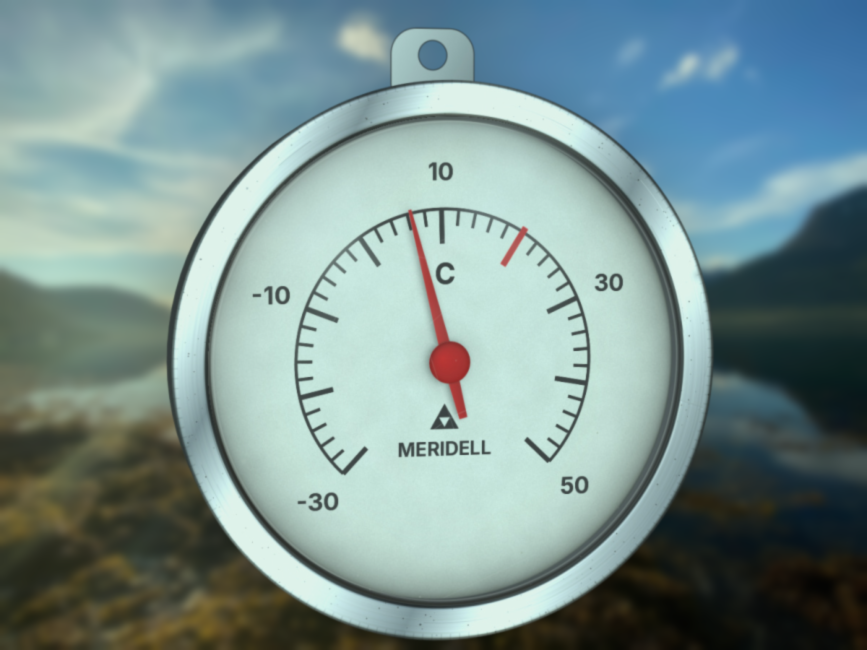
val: 6 (°C)
